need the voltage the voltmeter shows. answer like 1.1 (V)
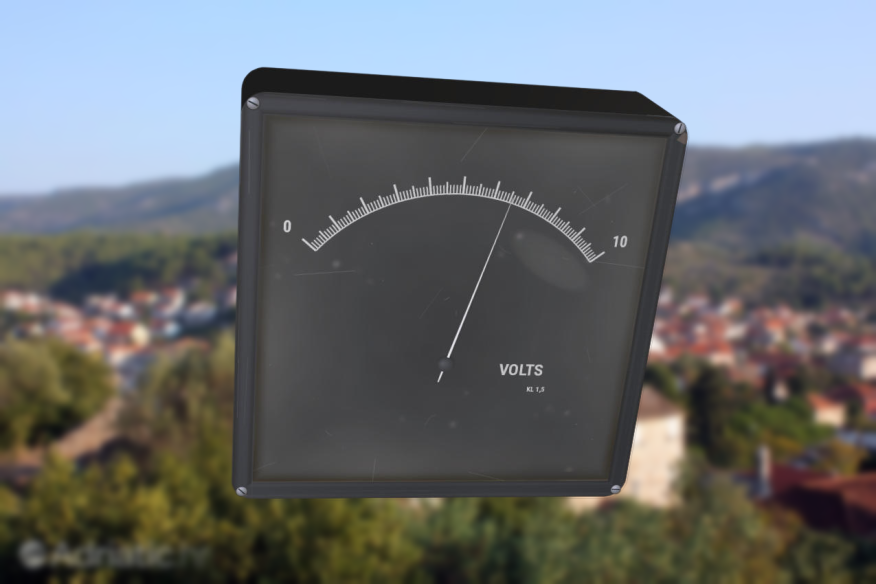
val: 6.5 (V)
